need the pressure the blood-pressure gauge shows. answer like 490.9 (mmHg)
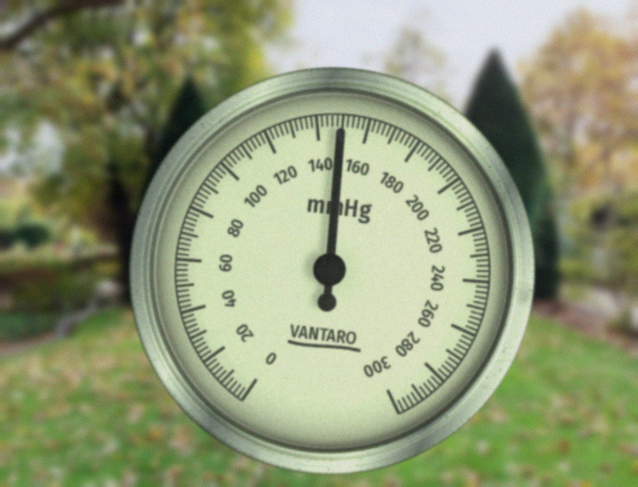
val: 150 (mmHg)
